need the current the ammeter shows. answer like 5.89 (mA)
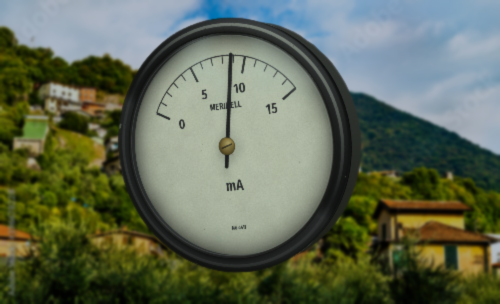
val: 9 (mA)
